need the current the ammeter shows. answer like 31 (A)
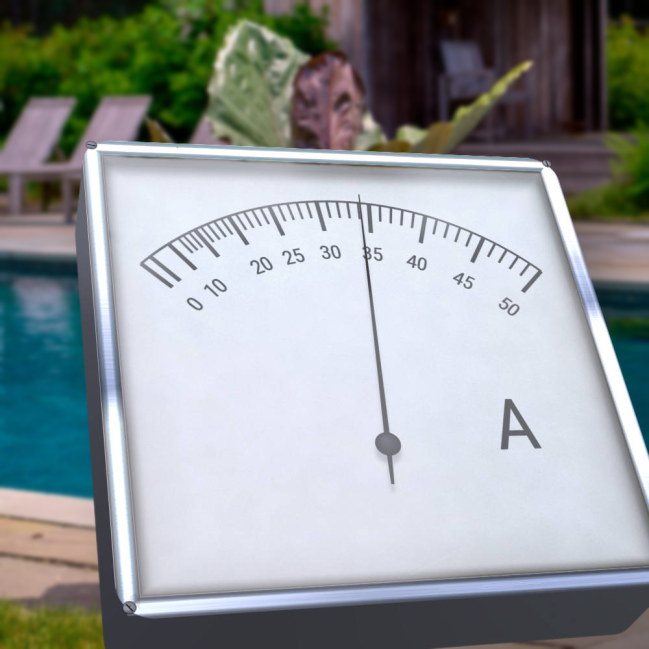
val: 34 (A)
